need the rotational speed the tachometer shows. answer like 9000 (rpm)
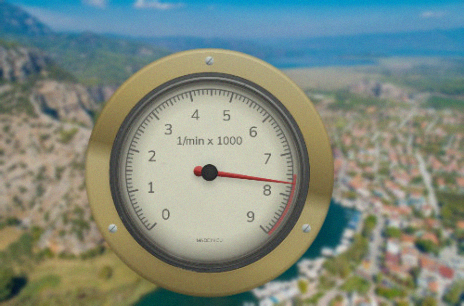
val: 7700 (rpm)
